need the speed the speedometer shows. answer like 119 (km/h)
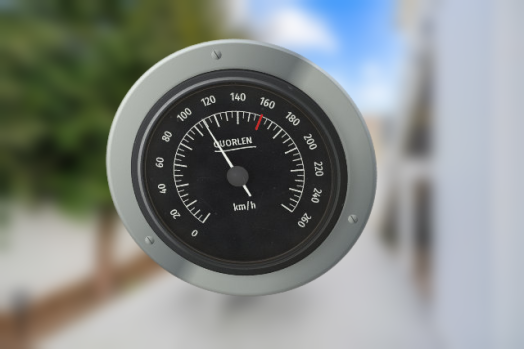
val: 110 (km/h)
